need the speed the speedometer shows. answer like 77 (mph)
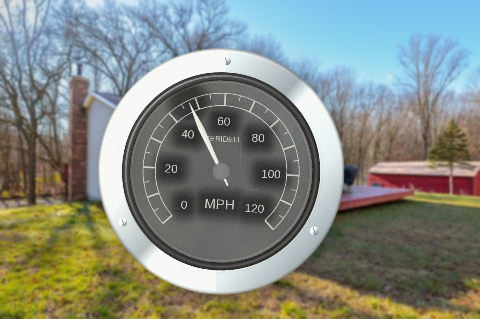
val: 47.5 (mph)
